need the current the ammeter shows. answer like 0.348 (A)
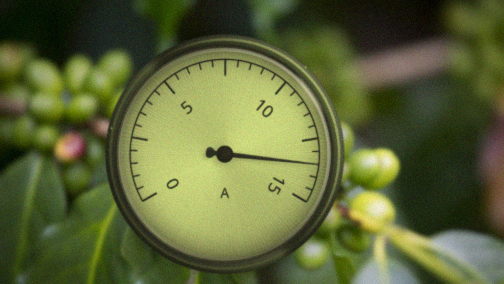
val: 13.5 (A)
